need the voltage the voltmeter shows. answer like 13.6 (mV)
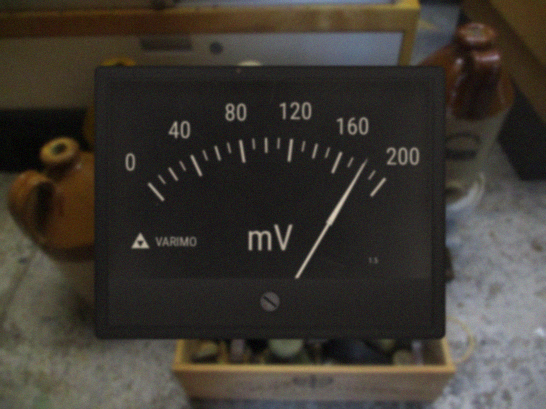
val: 180 (mV)
